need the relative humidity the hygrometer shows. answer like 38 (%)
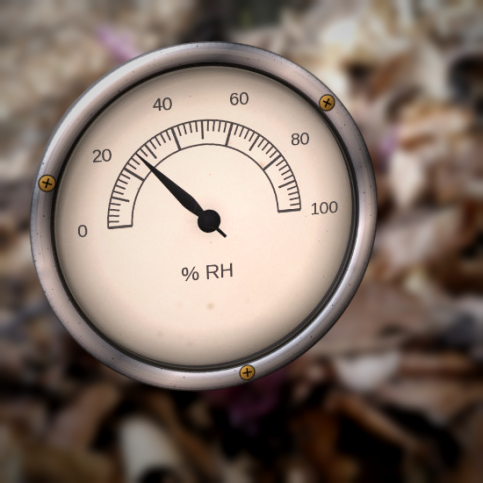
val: 26 (%)
